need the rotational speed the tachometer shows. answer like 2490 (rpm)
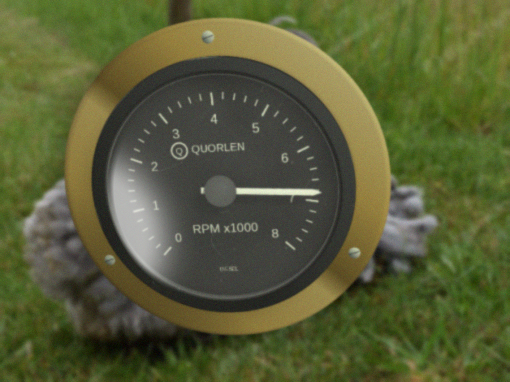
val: 6800 (rpm)
